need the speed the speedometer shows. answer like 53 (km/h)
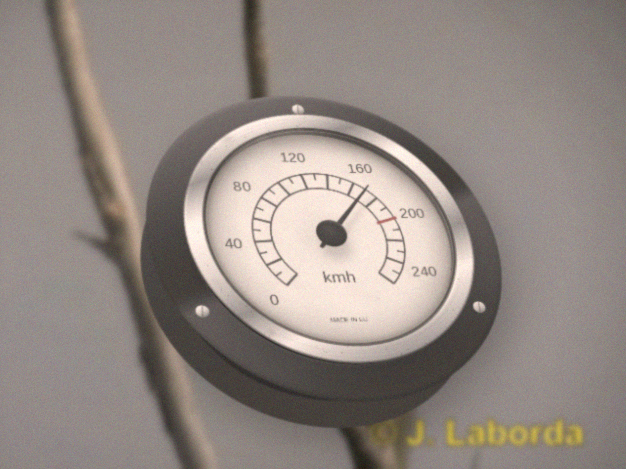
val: 170 (km/h)
